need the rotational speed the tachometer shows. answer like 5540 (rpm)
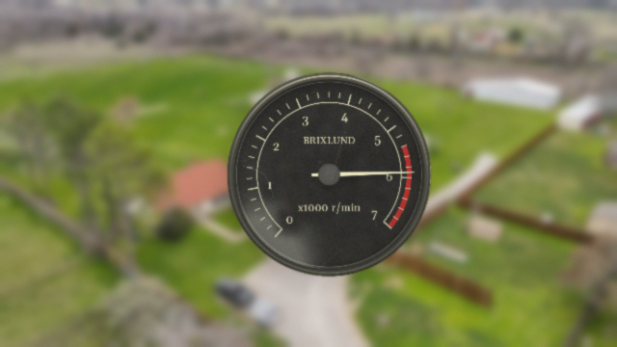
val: 5900 (rpm)
